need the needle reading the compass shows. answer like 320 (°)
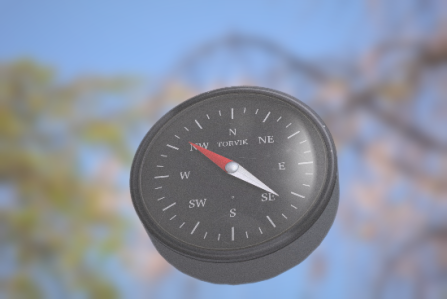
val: 310 (°)
